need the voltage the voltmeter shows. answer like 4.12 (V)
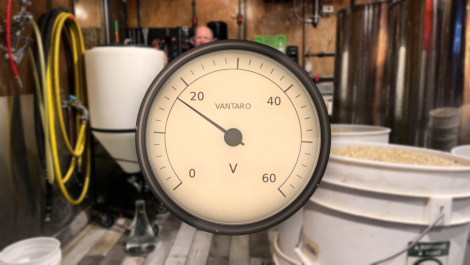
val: 17 (V)
